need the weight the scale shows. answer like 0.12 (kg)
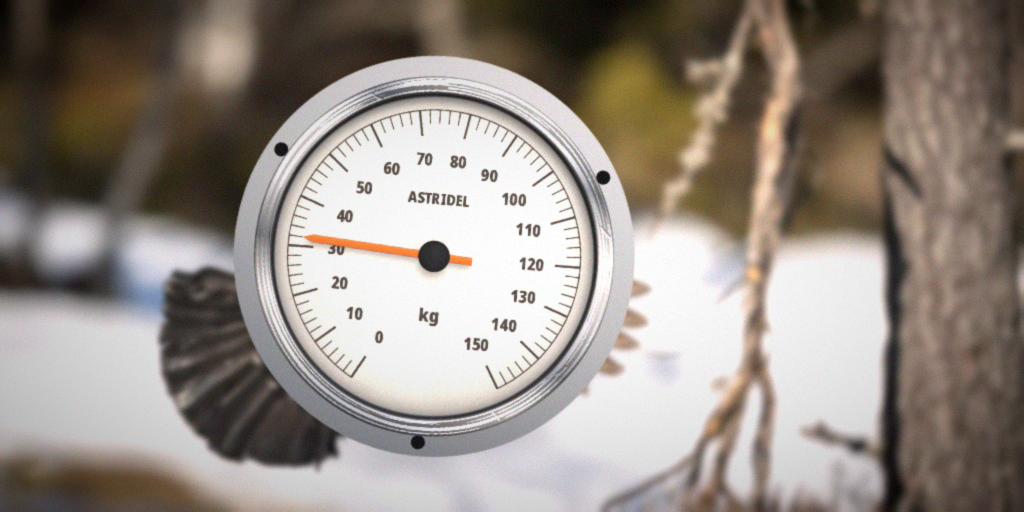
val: 32 (kg)
